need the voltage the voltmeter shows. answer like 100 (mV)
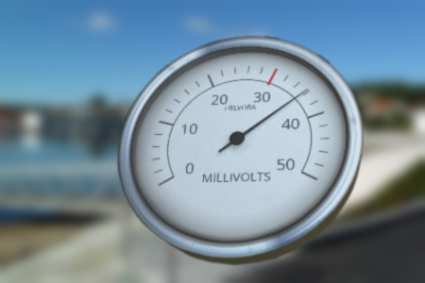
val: 36 (mV)
